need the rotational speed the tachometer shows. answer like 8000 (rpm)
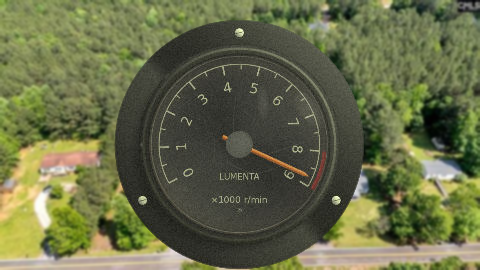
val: 8750 (rpm)
